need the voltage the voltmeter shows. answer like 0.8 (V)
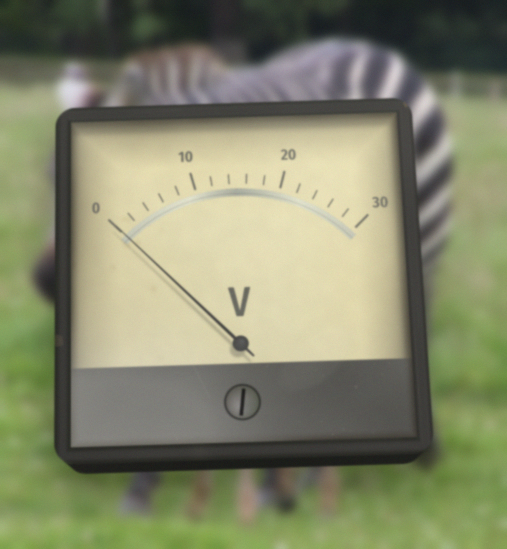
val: 0 (V)
